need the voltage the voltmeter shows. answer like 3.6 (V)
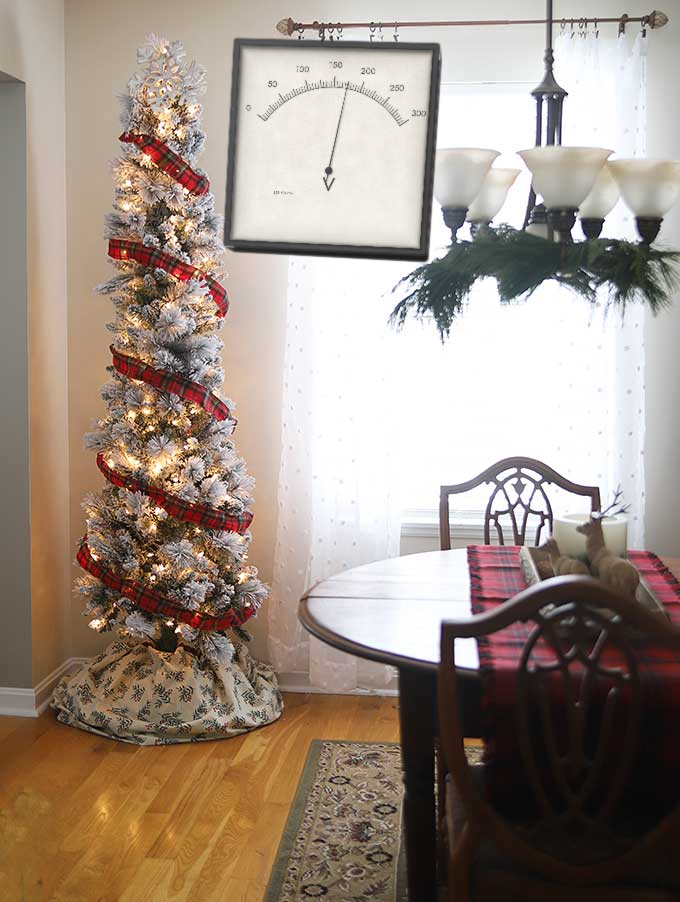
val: 175 (V)
